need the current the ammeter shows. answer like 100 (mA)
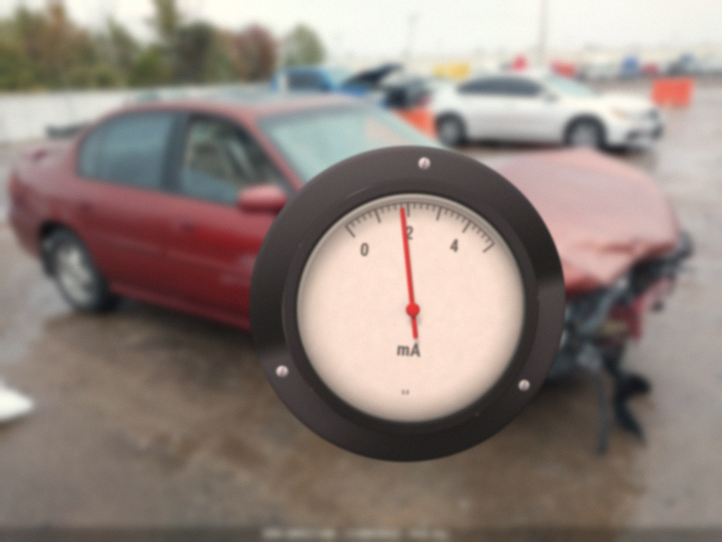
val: 1.8 (mA)
